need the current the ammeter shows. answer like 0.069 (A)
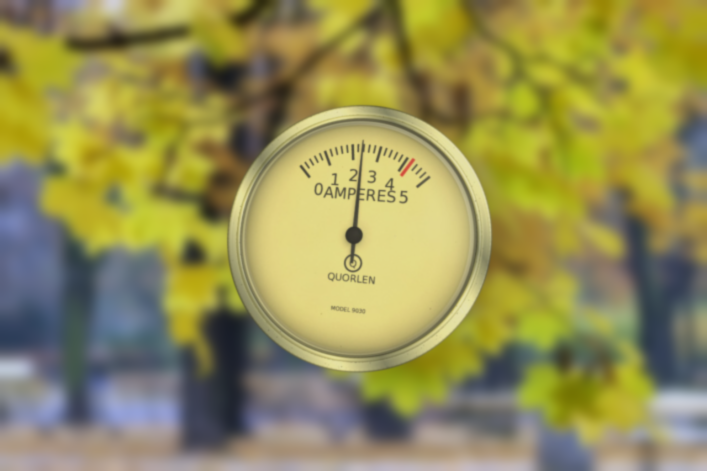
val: 2.4 (A)
